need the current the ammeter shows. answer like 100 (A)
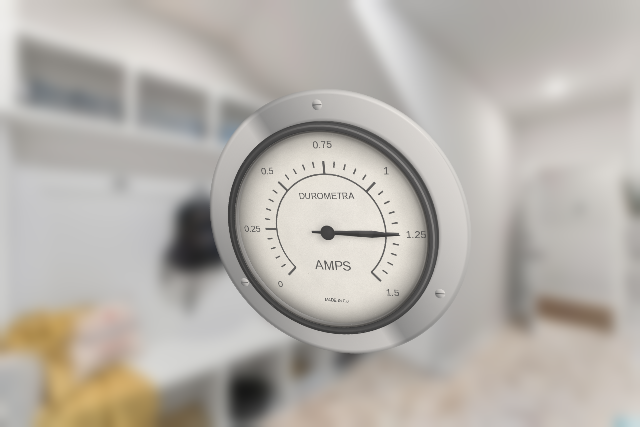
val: 1.25 (A)
